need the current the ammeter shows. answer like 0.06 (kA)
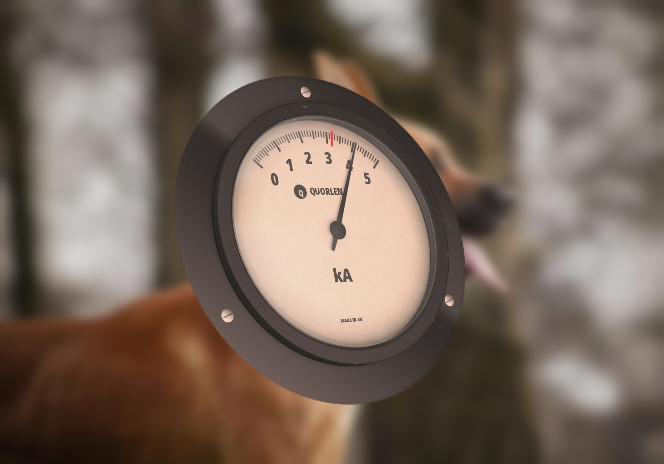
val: 4 (kA)
